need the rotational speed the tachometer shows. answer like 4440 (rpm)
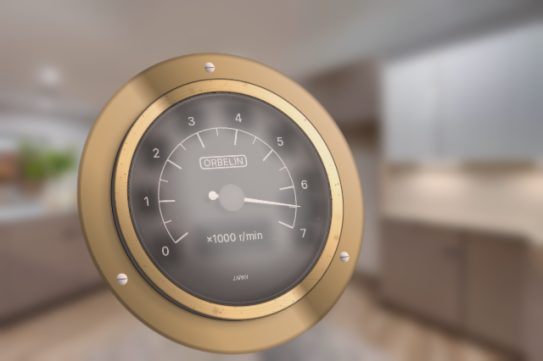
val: 6500 (rpm)
